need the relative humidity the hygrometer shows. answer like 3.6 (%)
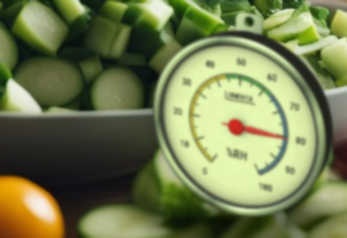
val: 80 (%)
